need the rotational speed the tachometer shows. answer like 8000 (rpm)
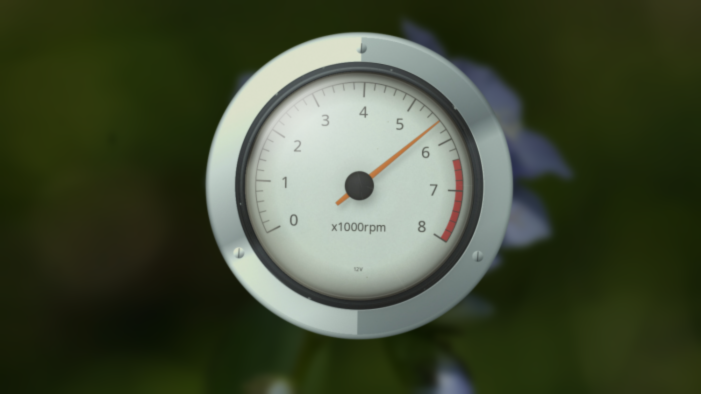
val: 5600 (rpm)
